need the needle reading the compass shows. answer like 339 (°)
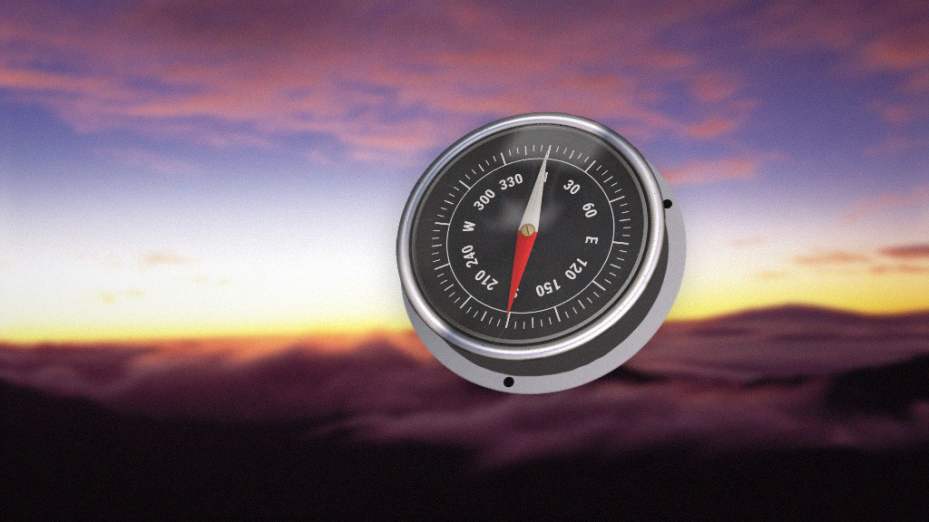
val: 180 (°)
